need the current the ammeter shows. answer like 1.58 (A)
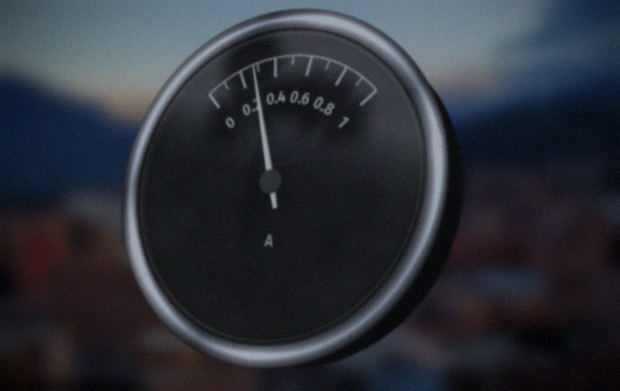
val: 0.3 (A)
